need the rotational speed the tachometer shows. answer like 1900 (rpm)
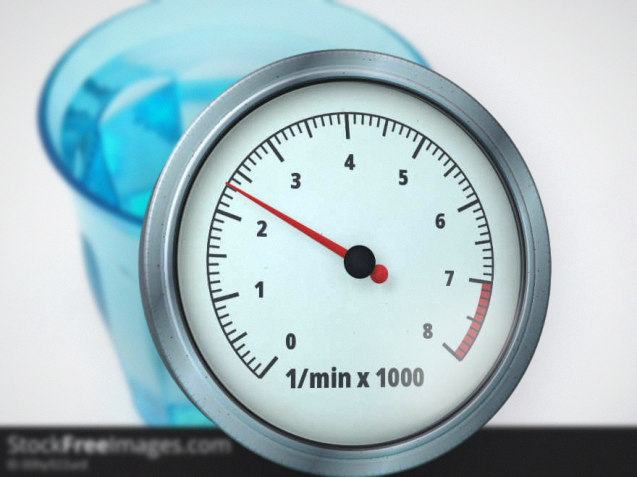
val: 2300 (rpm)
